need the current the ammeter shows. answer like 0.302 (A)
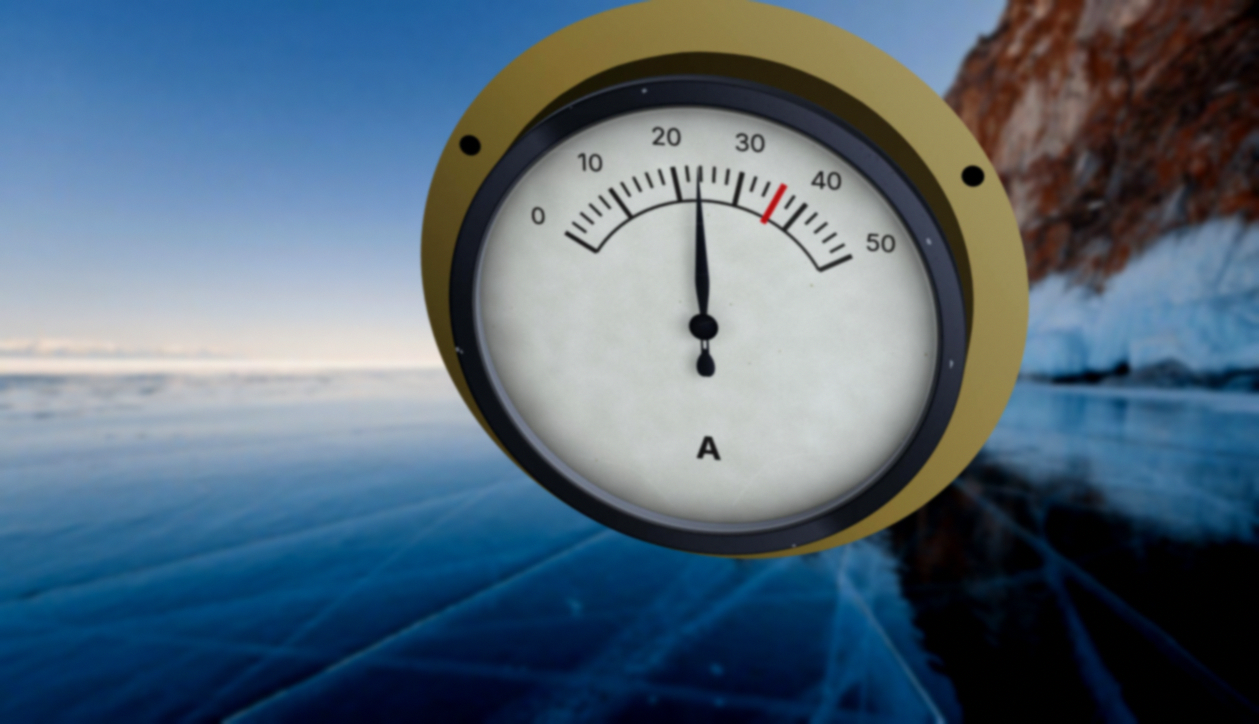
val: 24 (A)
